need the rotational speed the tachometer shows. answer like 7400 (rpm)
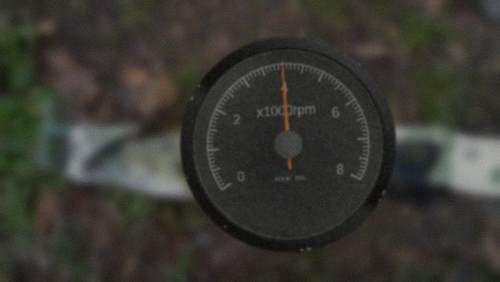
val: 4000 (rpm)
